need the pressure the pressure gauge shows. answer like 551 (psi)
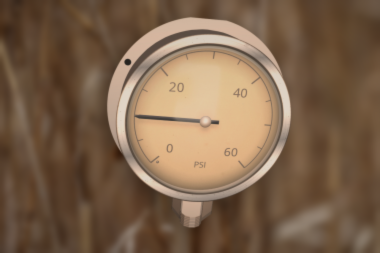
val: 10 (psi)
